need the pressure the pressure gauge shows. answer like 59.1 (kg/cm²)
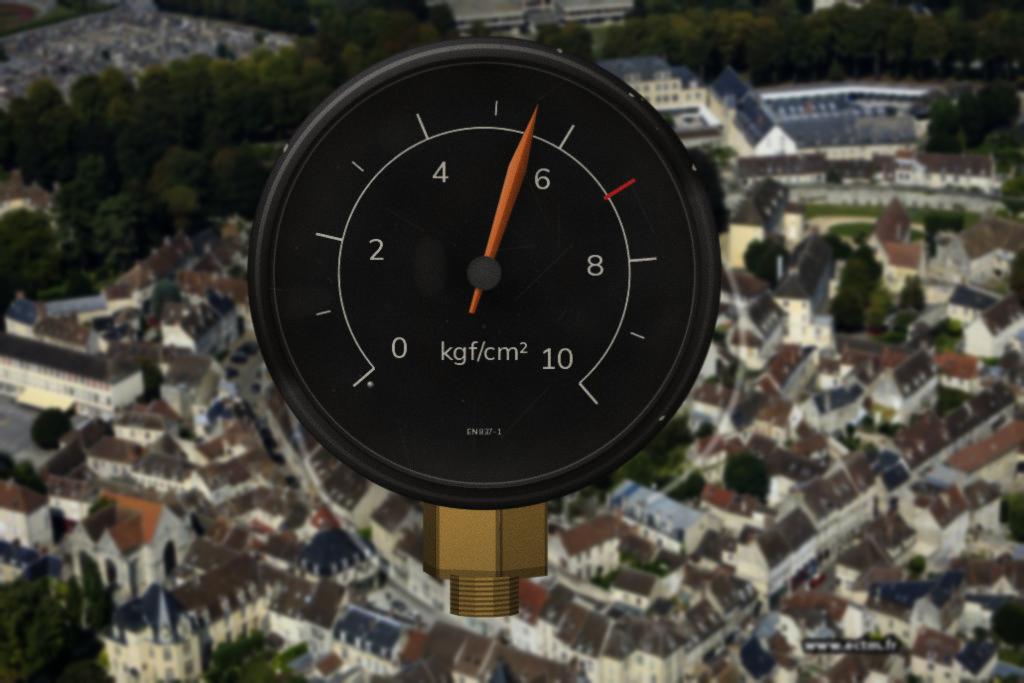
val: 5.5 (kg/cm²)
